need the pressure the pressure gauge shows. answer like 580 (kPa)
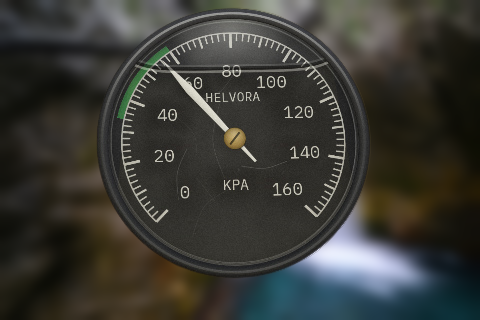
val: 56 (kPa)
